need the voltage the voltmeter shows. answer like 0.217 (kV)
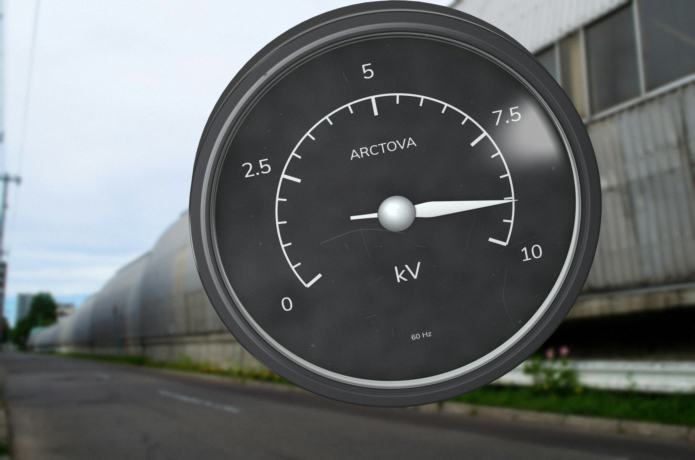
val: 9 (kV)
